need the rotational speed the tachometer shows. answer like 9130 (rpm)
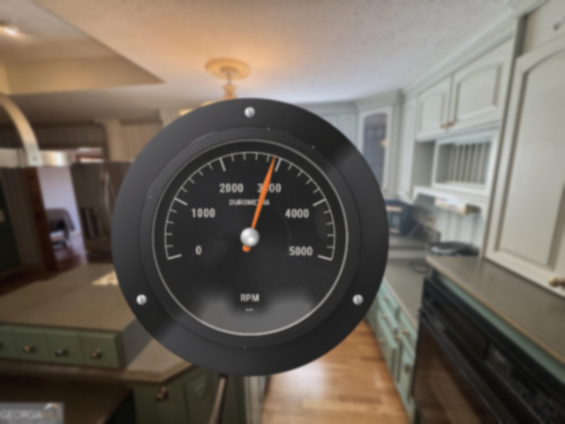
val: 2900 (rpm)
